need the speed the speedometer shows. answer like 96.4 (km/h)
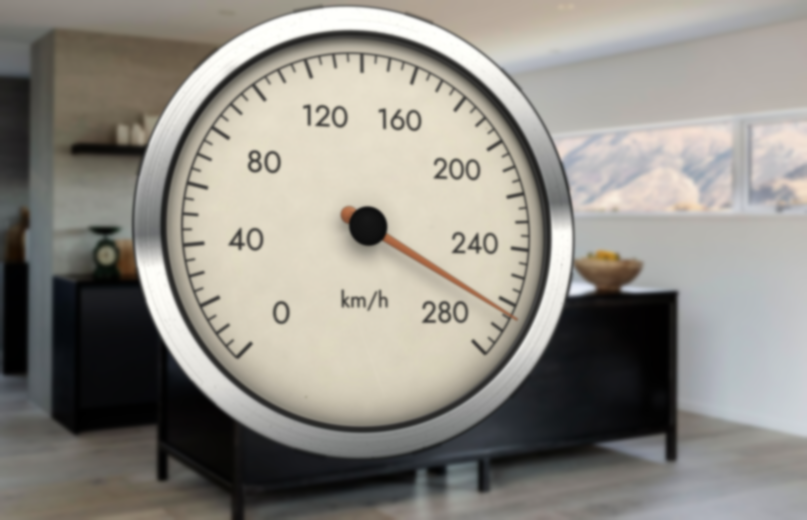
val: 265 (km/h)
